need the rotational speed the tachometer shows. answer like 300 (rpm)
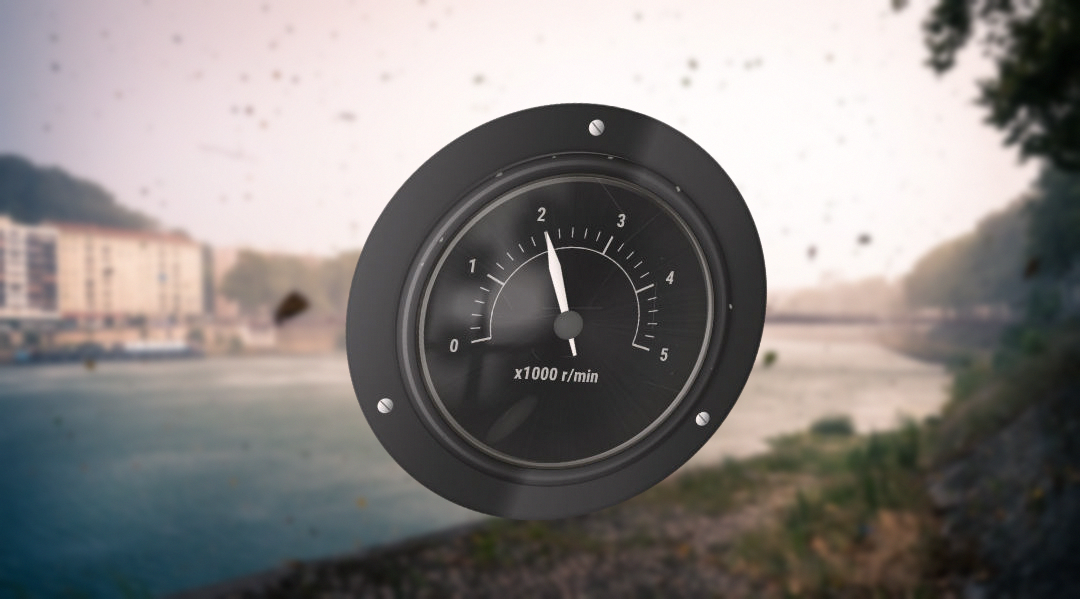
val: 2000 (rpm)
